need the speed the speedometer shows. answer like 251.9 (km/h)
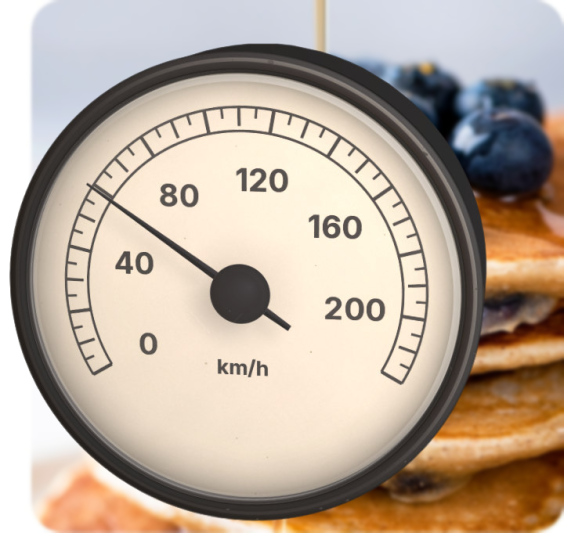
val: 60 (km/h)
